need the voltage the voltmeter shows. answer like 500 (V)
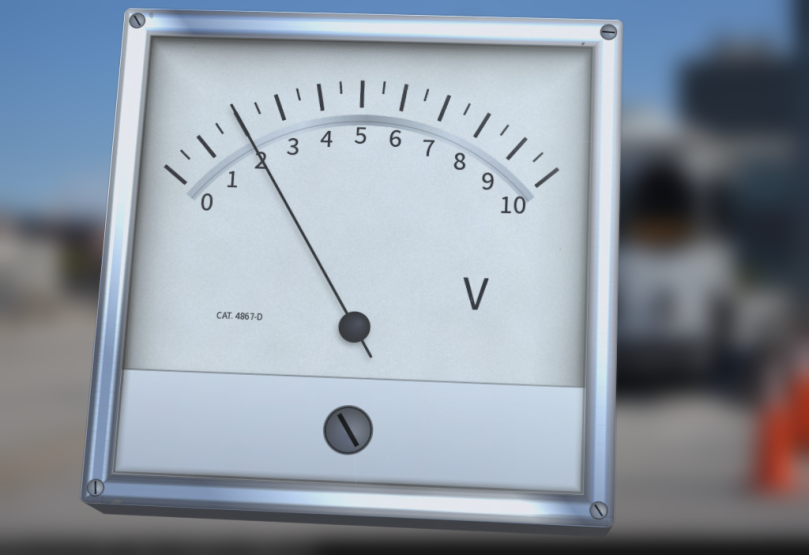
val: 2 (V)
